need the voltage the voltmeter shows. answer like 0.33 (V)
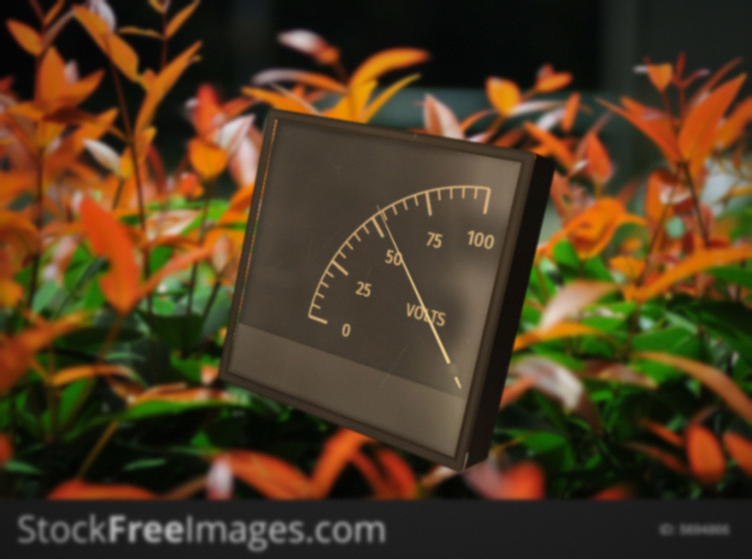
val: 55 (V)
